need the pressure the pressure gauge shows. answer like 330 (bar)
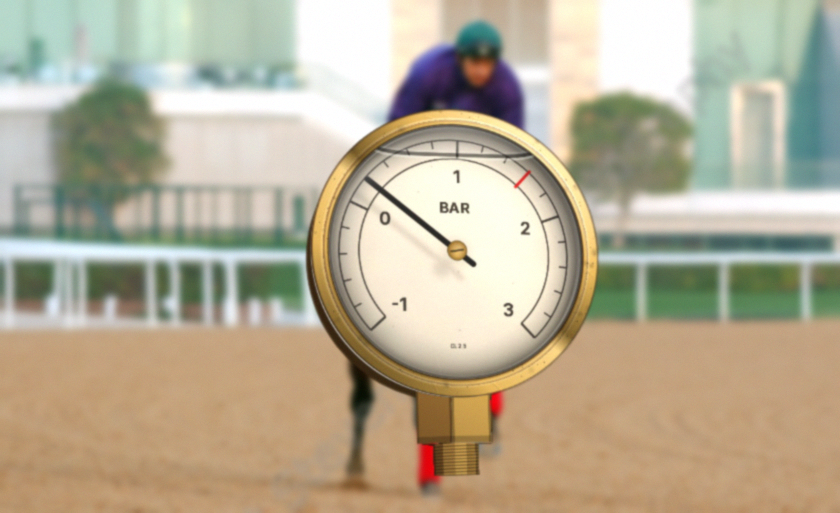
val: 0.2 (bar)
